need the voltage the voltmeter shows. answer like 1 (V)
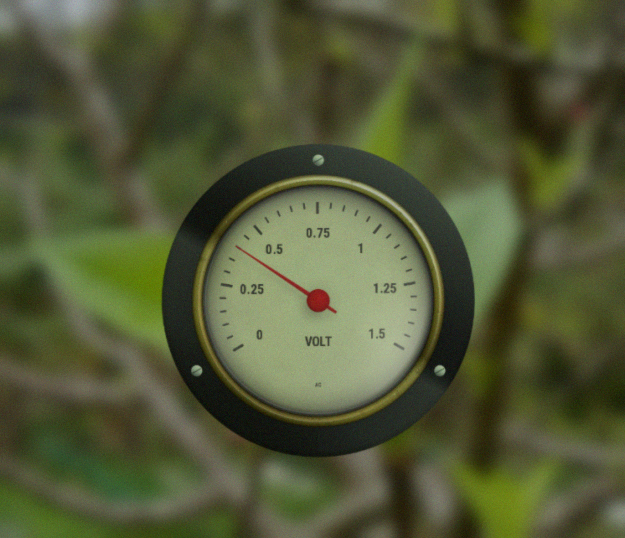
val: 0.4 (V)
